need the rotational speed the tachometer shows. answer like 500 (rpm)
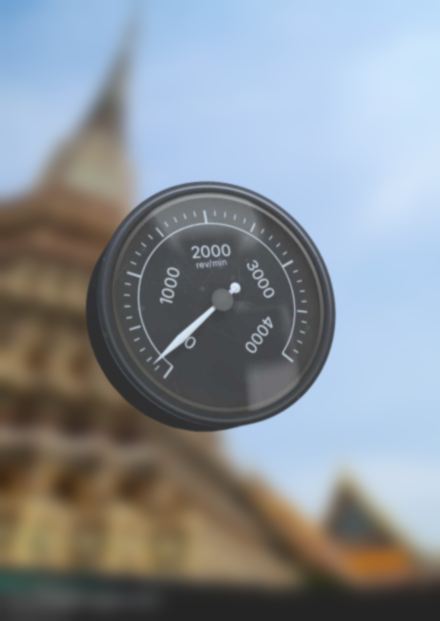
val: 150 (rpm)
